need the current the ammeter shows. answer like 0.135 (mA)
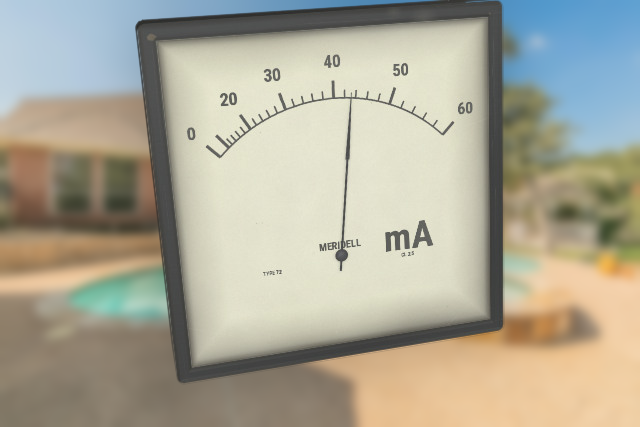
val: 43 (mA)
